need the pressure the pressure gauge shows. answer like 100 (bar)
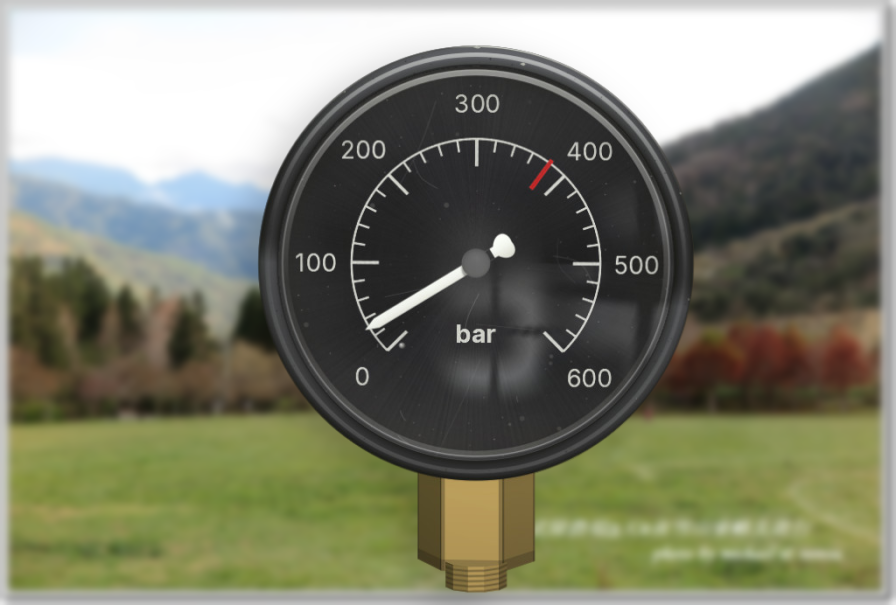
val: 30 (bar)
